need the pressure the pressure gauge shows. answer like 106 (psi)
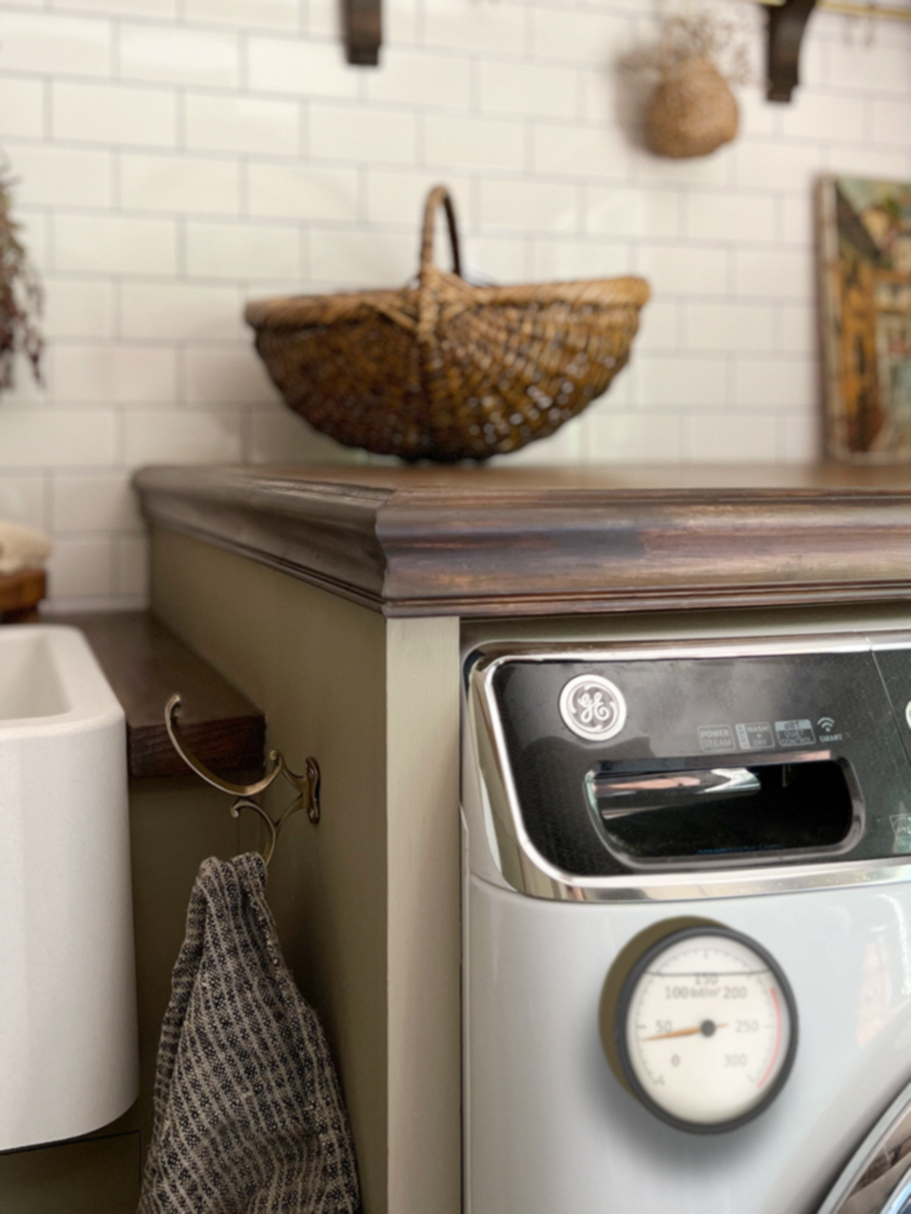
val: 40 (psi)
